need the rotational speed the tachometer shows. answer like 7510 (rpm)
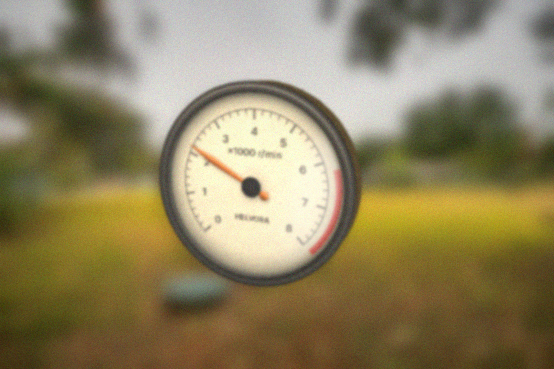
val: 2200 (rpm)
